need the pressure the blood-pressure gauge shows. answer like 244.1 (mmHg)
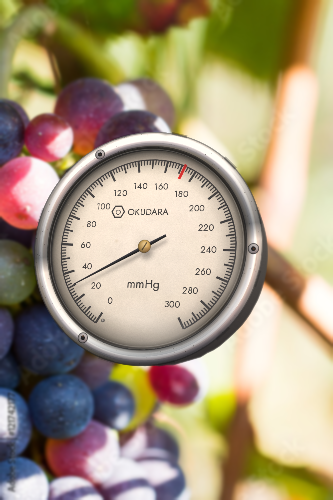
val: 30 (mmHg)
